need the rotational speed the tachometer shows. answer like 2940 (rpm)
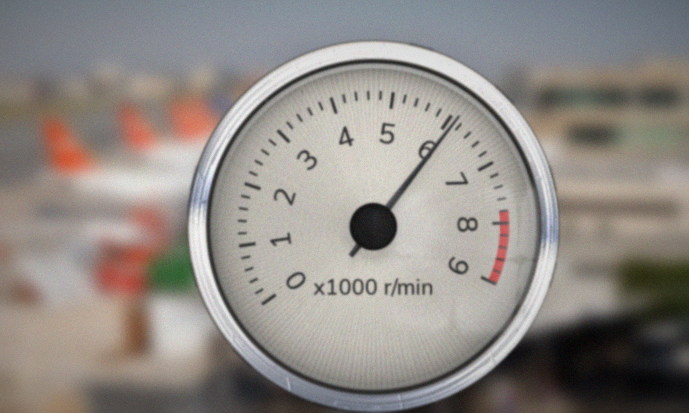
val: 6100 (rpm)
